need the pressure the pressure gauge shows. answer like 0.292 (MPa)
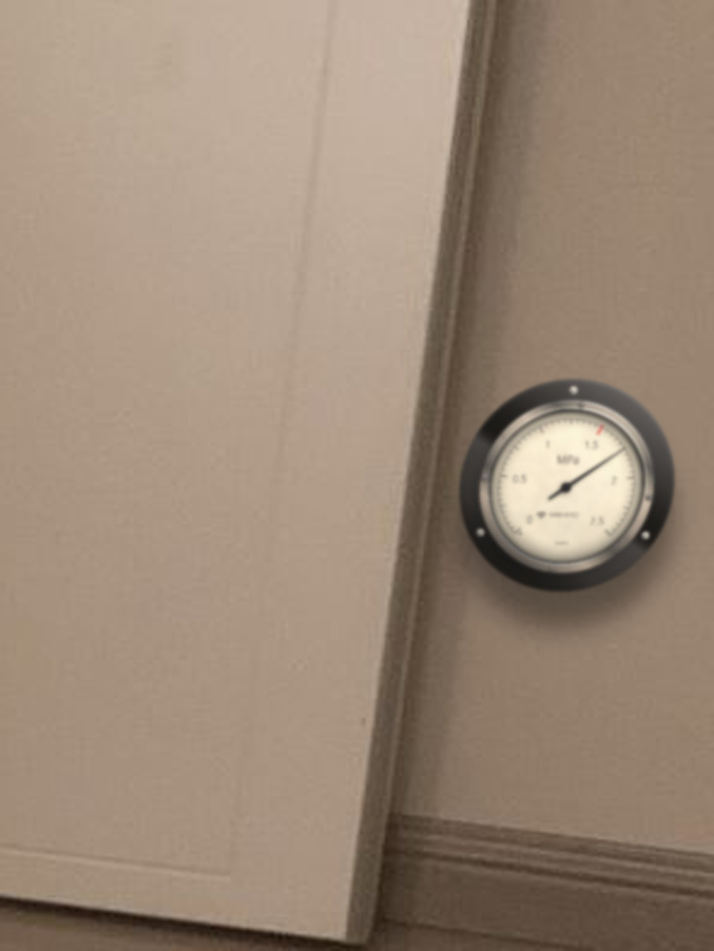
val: 1.75 (MPa)
